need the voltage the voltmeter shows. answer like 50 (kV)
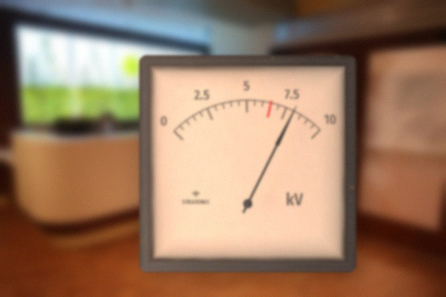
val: 8 (kV)
